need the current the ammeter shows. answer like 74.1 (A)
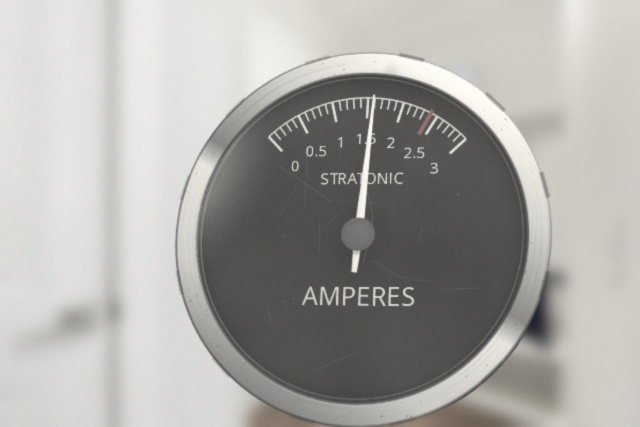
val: 1.6 (A)
